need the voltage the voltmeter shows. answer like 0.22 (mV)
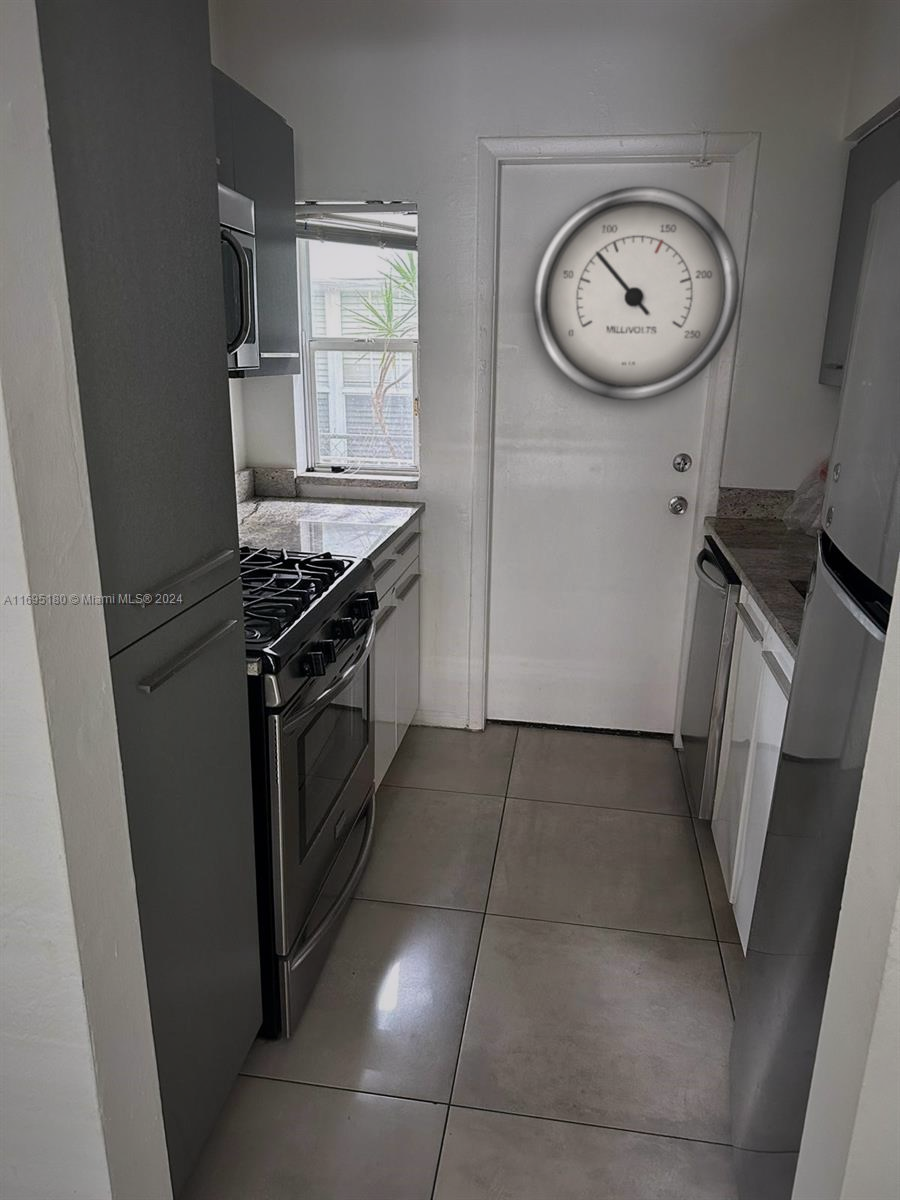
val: 80 (mV)
